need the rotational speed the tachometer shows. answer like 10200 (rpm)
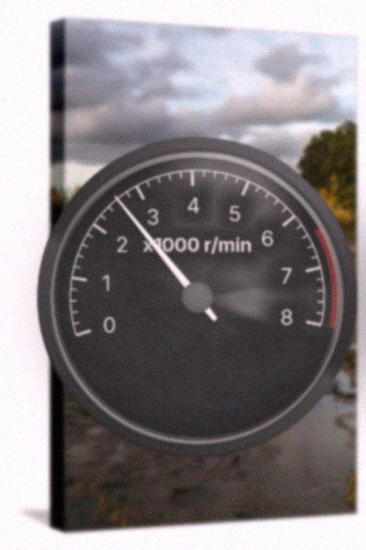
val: 2600 (rpm)
